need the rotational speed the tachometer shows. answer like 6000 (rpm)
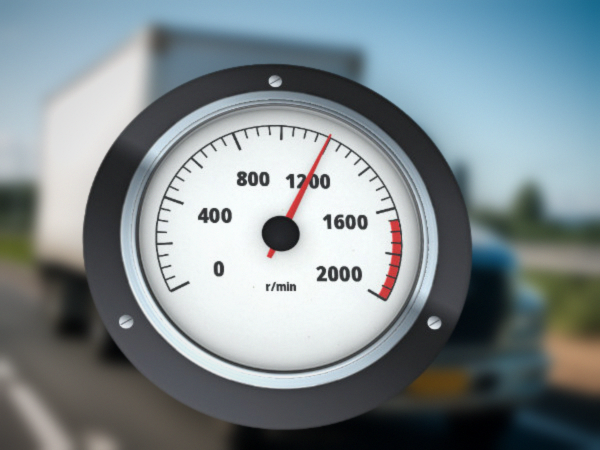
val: 1200 (rpm)
